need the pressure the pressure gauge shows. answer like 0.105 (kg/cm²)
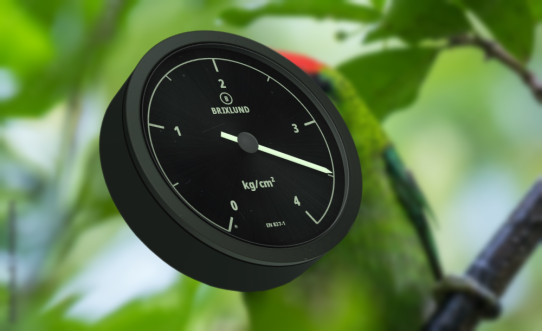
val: 3.5 (kg/cm²)
